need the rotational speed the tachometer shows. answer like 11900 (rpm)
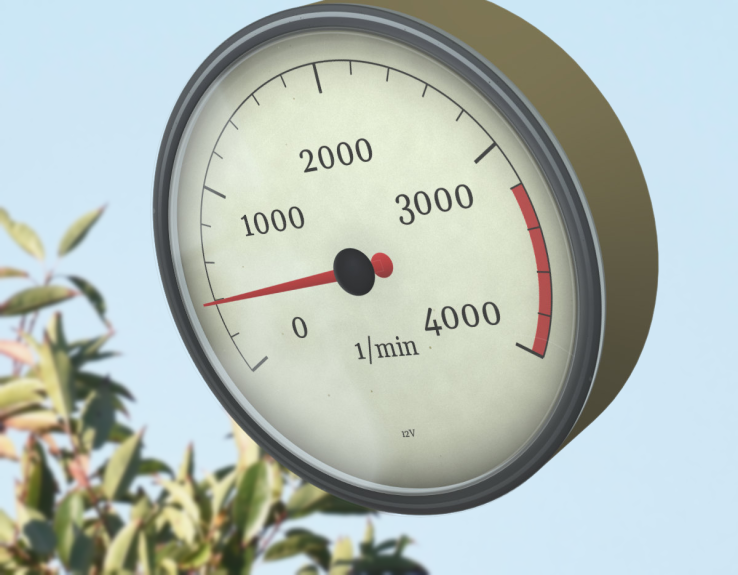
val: 400 (rpm)
